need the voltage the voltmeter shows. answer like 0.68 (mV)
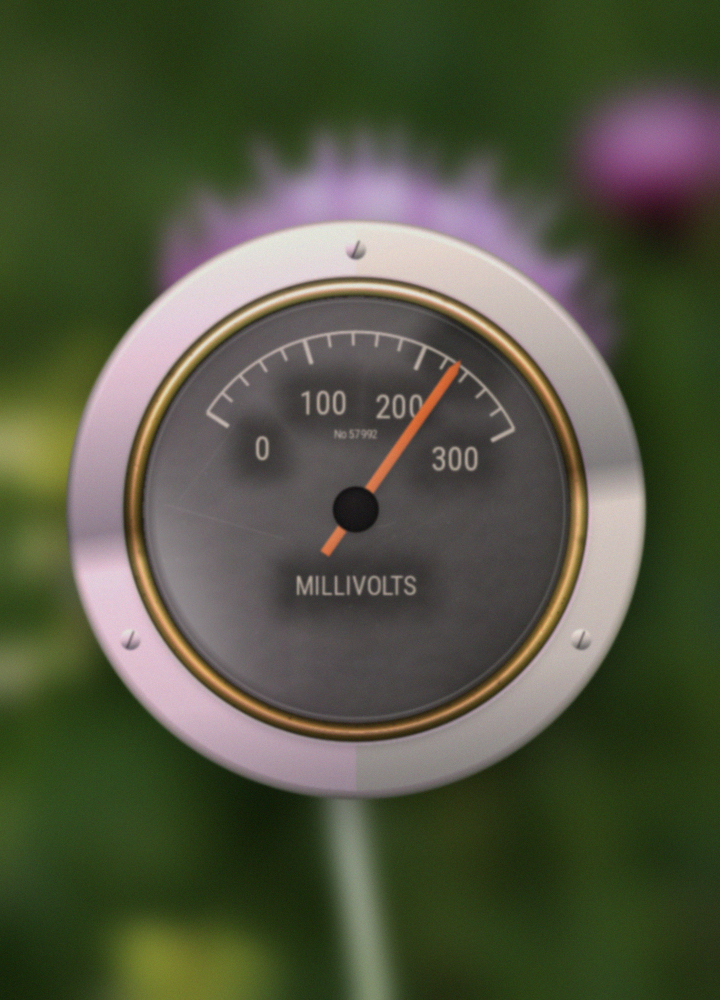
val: 230 (mV)
